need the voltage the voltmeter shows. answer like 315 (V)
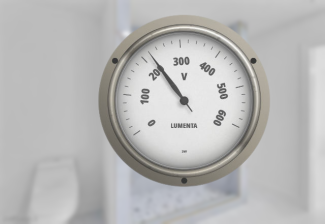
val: 220 (V)
